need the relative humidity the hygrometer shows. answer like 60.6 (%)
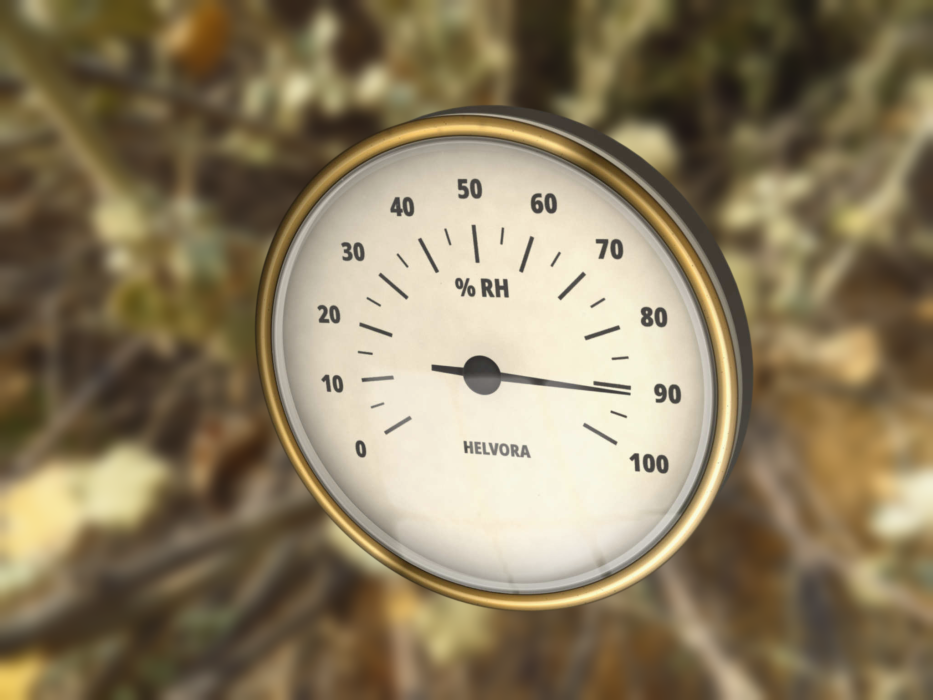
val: 90 (%)
